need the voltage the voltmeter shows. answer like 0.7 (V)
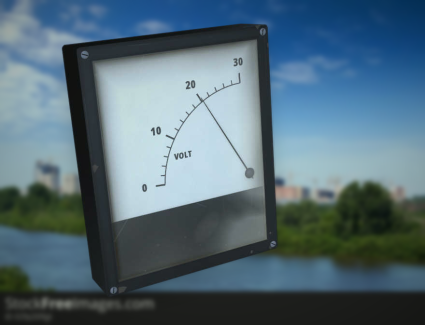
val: 20 (V)
